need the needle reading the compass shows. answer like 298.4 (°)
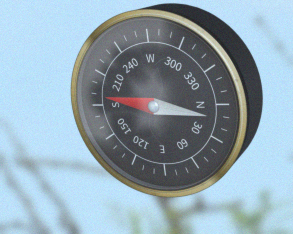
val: 190 (°)
